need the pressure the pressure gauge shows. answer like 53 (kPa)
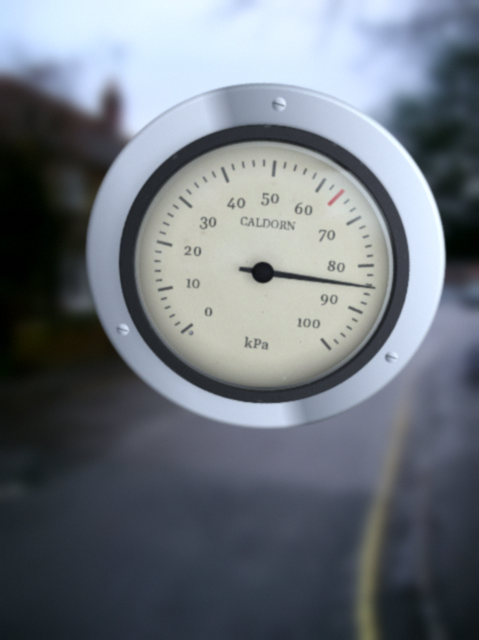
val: 84 (kPa)
